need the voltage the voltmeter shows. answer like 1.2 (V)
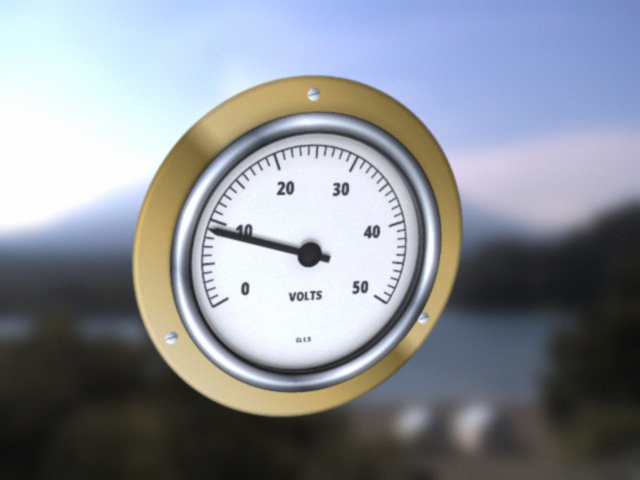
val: 9 (V)
